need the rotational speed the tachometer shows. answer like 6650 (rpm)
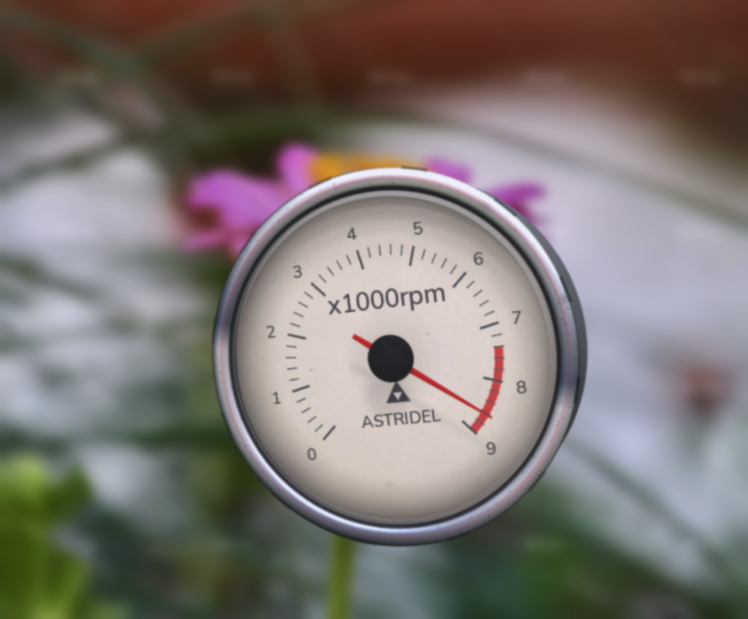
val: 8600 (rpm)
